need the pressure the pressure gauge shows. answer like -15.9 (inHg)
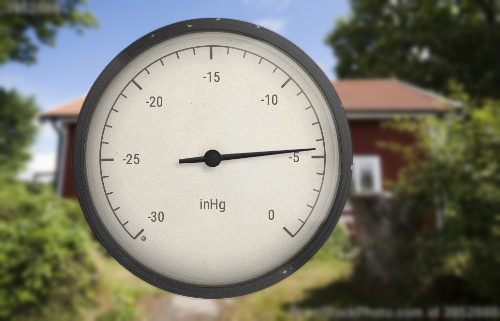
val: -5.5 (inHg)
